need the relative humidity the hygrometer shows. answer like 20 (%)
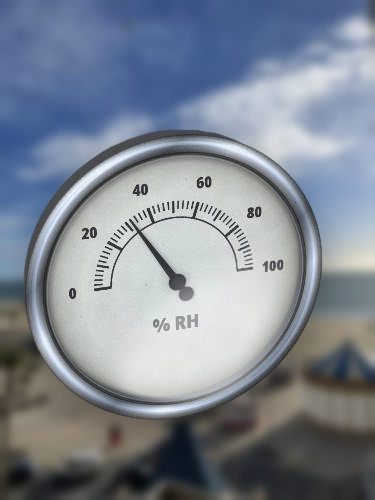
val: 32 (%)
